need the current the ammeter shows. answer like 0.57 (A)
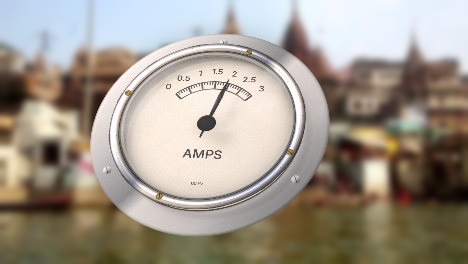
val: 2 (A)
